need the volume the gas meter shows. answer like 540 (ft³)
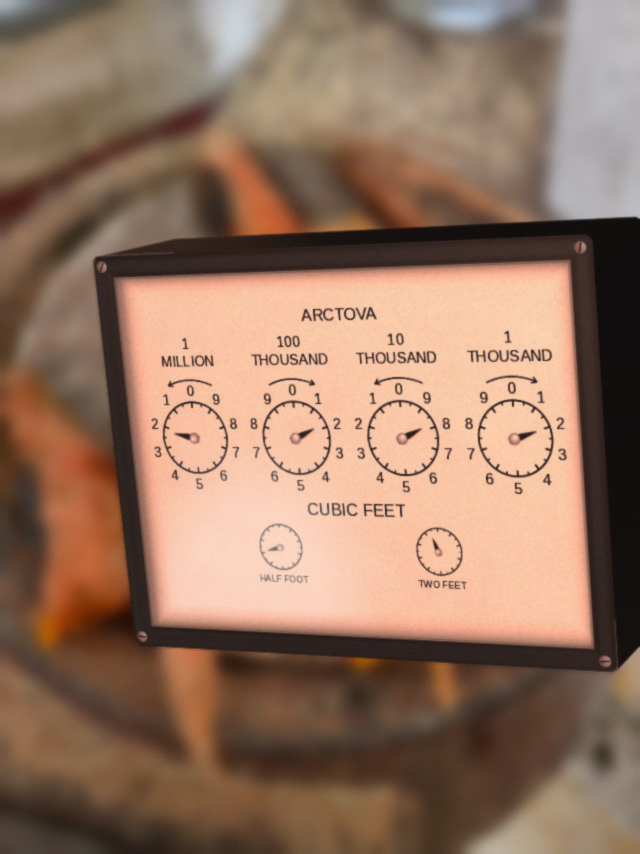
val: 218200 (ft³)
